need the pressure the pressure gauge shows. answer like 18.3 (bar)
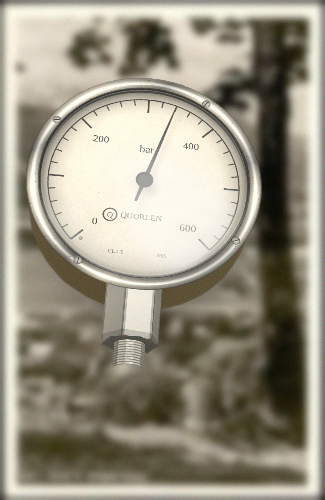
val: 340 (bar)
